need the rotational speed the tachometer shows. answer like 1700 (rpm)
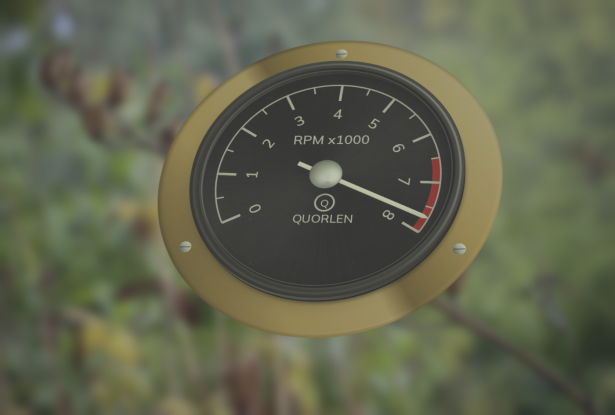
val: 7750 (rpm)
